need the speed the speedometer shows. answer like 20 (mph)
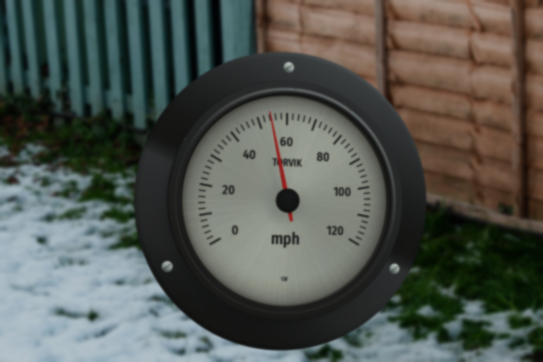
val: 54 (mph)
